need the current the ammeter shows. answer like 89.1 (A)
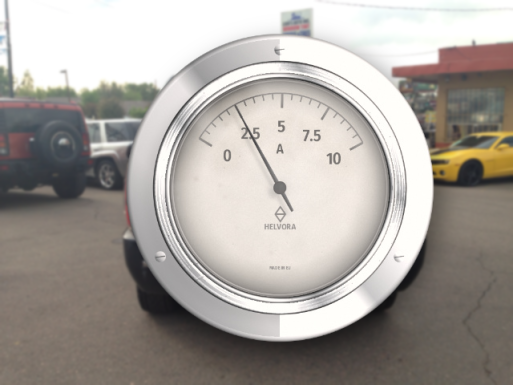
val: 2.5 (A)
